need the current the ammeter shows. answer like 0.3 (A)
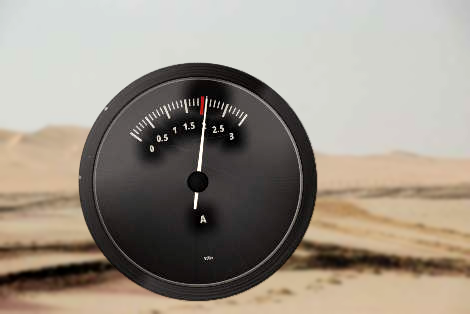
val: 2 (A)
